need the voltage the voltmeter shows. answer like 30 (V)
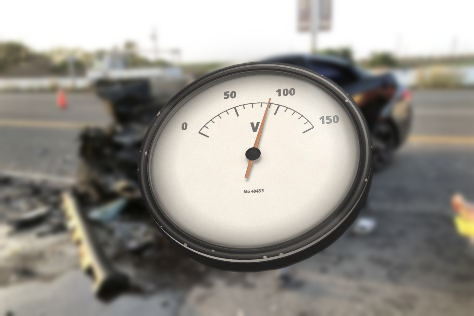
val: 90 (V)
